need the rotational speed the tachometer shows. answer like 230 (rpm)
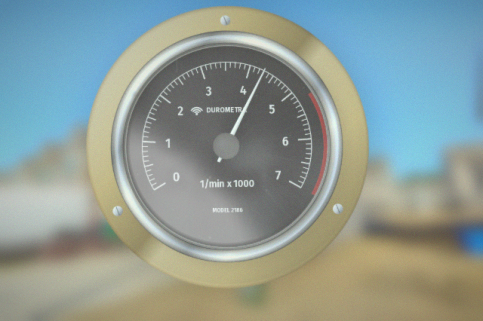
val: 4300 (rpm)
